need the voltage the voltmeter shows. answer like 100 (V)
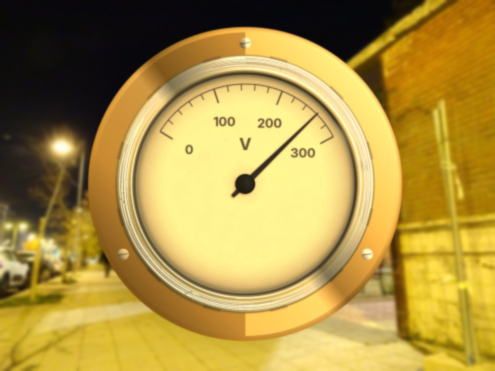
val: 260 (V)
